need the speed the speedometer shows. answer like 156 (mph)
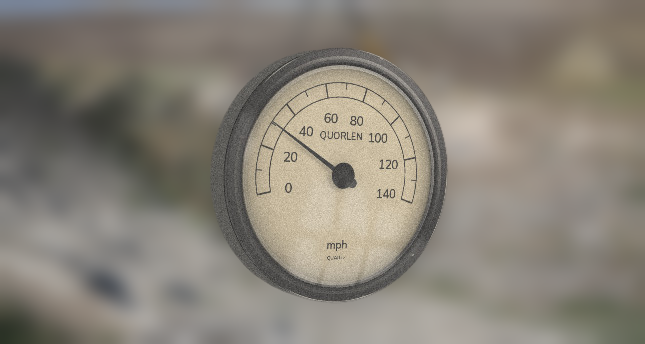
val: 30 (mph)
